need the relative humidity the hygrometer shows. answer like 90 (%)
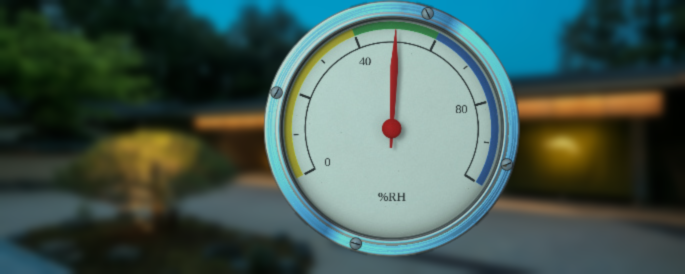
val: 50 (%)
